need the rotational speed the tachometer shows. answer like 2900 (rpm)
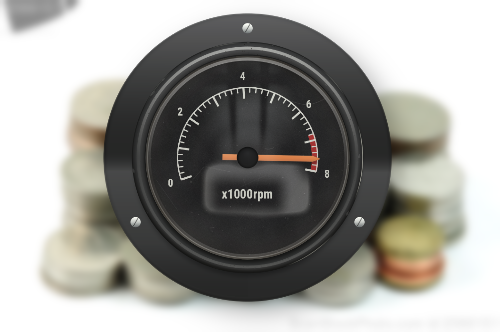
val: 7600 (rpm)
